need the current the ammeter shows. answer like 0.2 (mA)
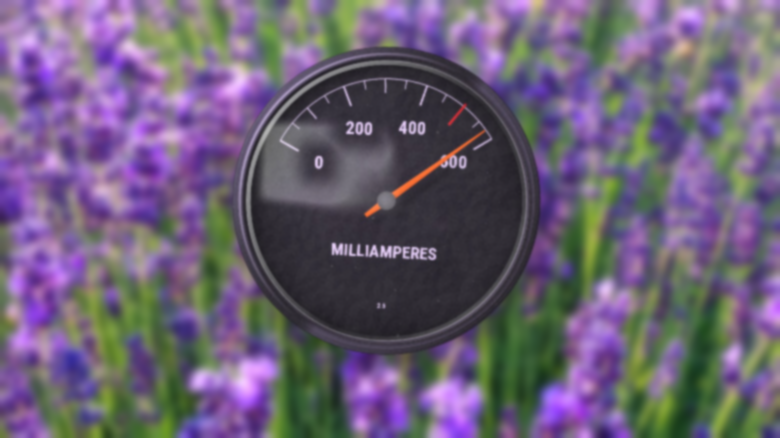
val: 575 (mA)
